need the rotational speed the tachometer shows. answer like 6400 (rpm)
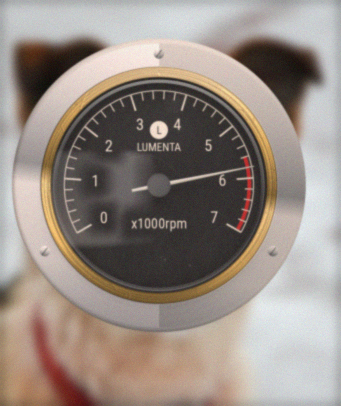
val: 5800 (rpm)
